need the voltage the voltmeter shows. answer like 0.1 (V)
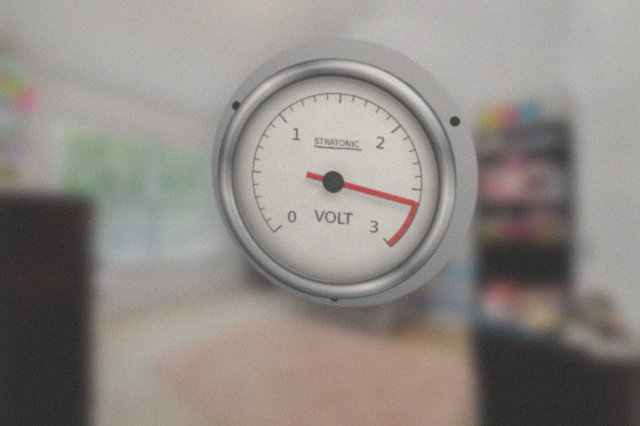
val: 2.6 (V)
